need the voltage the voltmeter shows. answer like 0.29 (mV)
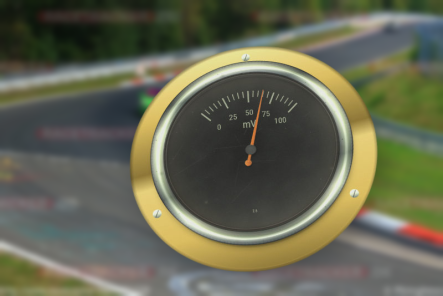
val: 65 (mV)
